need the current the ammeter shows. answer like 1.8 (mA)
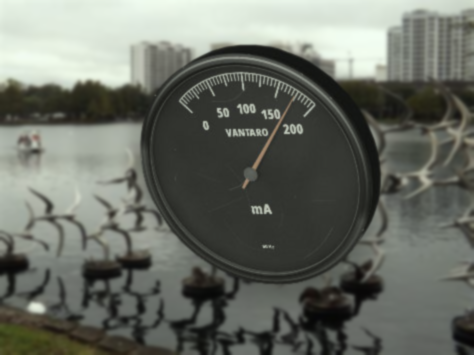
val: 175 (mA)
